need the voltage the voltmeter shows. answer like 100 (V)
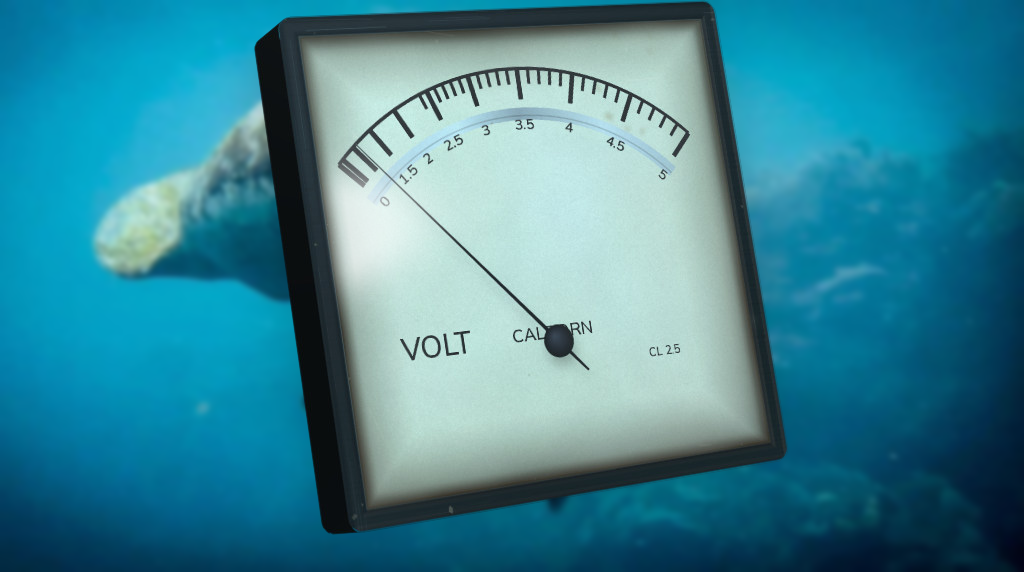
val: 1 (V)
